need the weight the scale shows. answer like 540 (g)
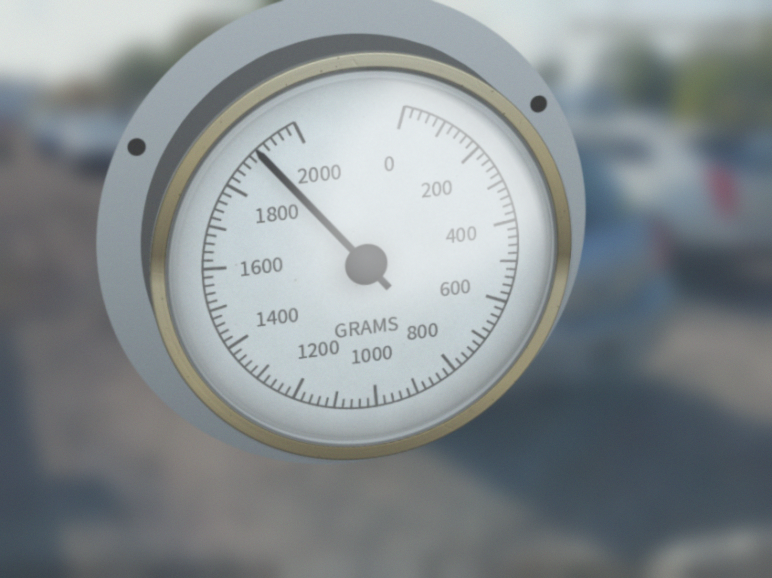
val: 1900 (g)
